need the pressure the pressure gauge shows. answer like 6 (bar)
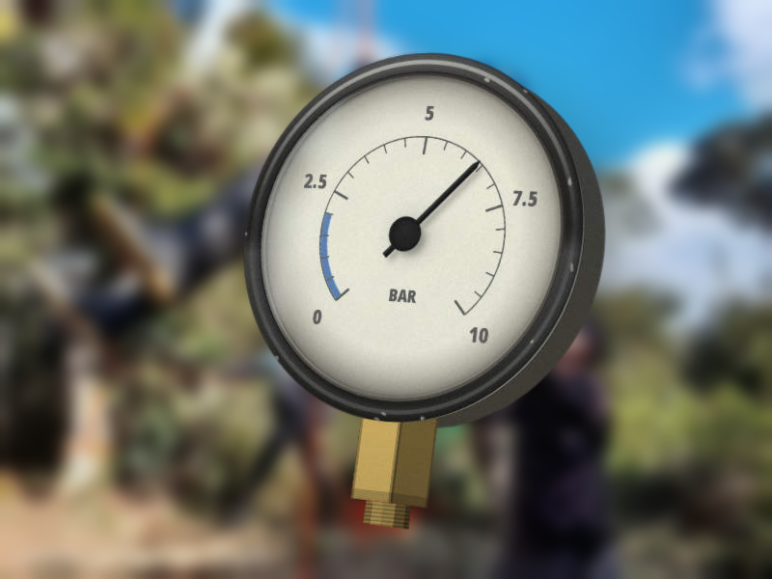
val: 6.5 (bar)
